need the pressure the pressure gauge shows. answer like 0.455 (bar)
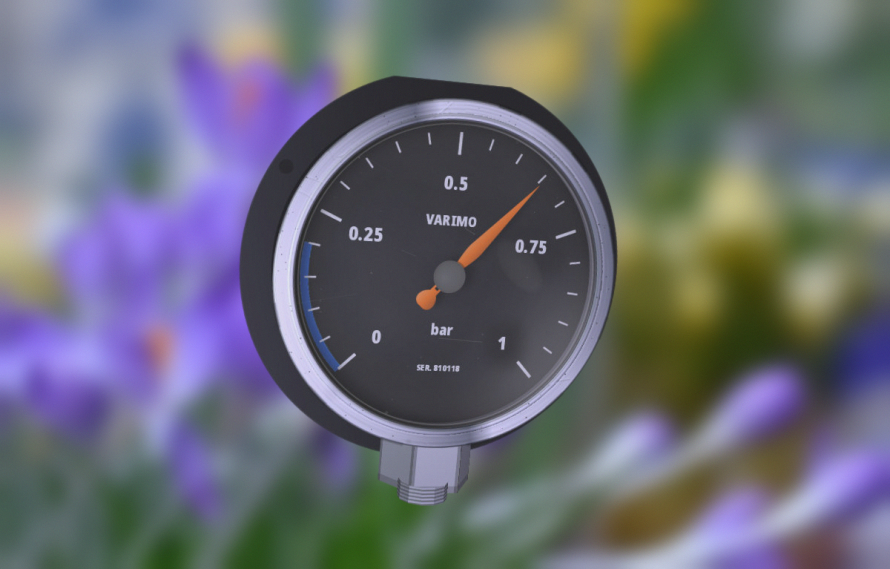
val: 0.65 (bar)
